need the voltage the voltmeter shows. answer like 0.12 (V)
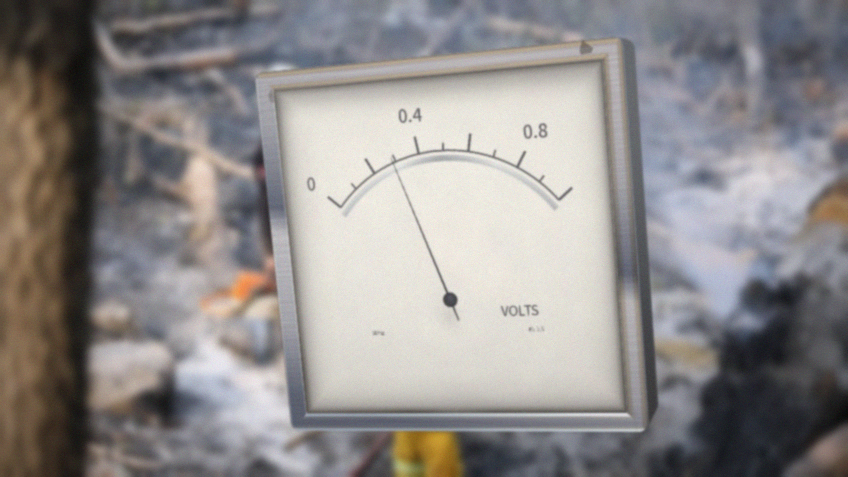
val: 0.3 (V)
